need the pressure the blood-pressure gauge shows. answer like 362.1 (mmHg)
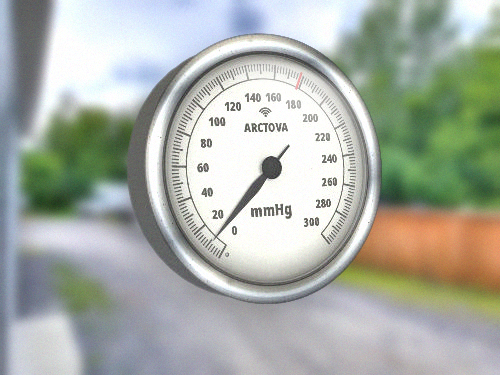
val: 10 (mmHg)
